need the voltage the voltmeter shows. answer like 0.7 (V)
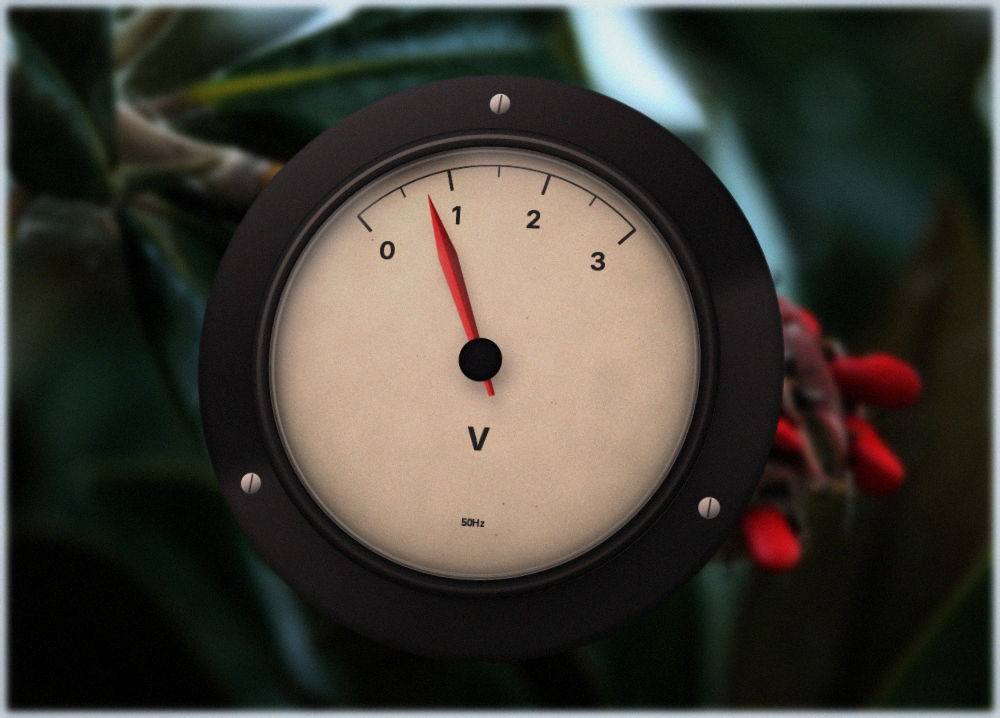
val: 0.75 (V)
